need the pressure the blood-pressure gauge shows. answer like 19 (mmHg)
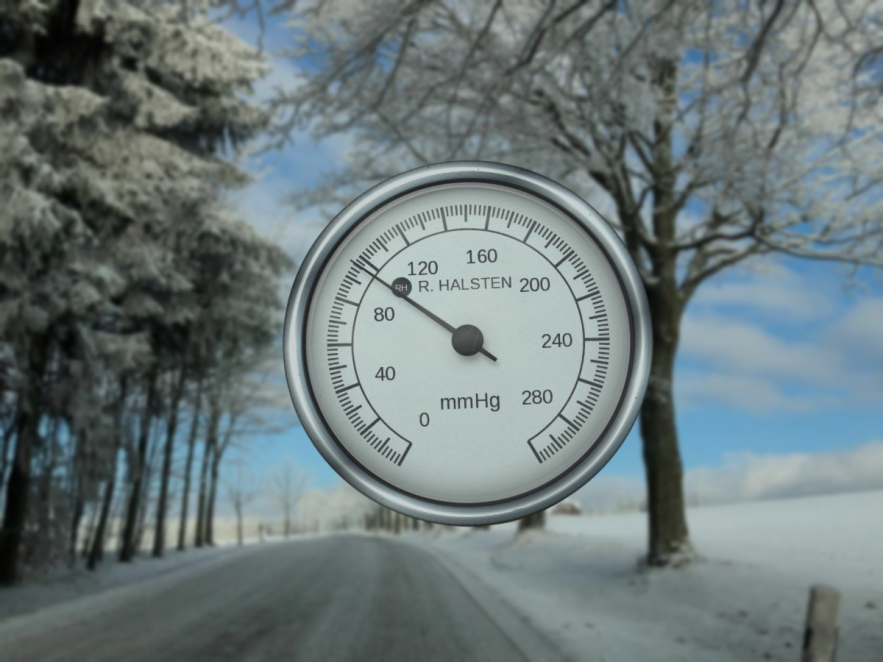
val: 96 (mmHg)
